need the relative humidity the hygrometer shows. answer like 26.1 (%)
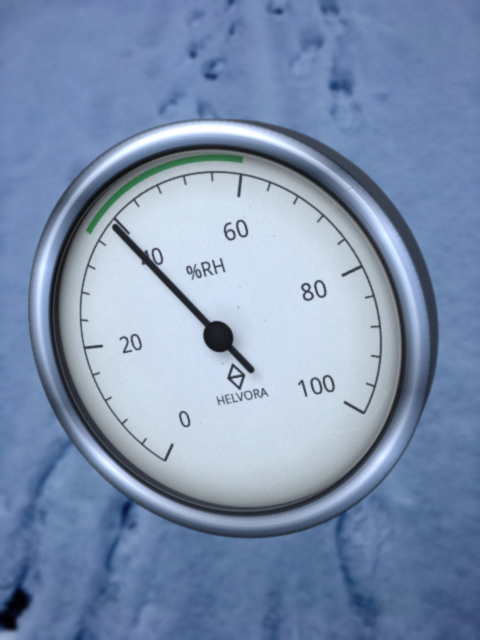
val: 40 (%)
